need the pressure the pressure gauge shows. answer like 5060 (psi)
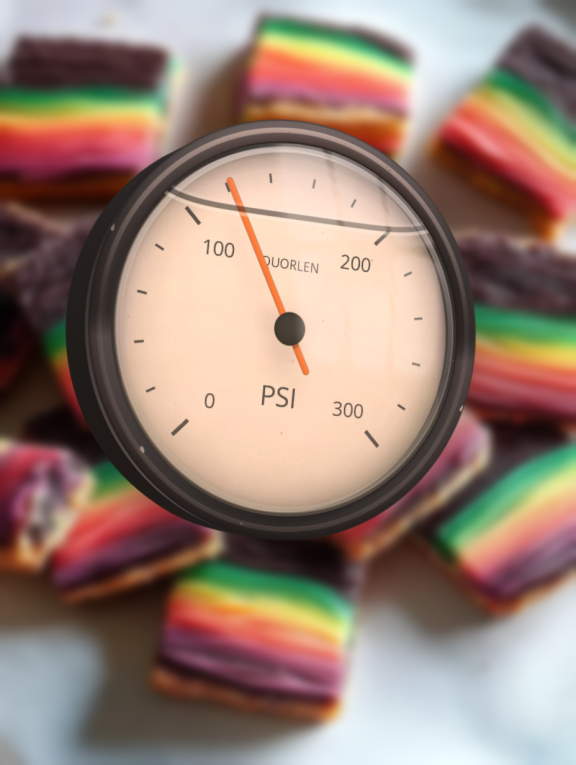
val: 120 (psi)
